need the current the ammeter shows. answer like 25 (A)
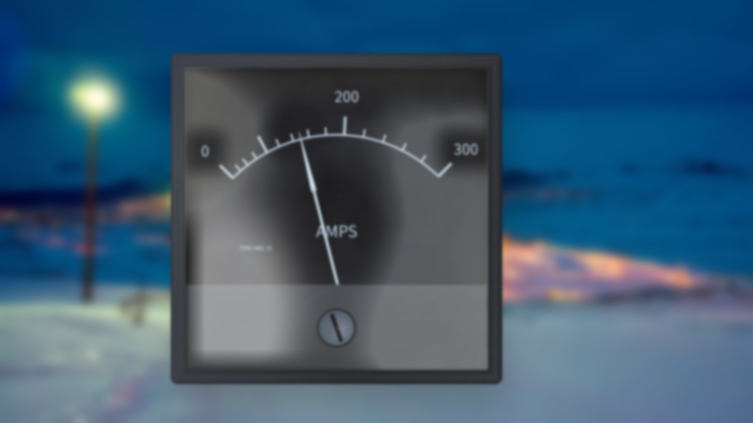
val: 150 (A)
